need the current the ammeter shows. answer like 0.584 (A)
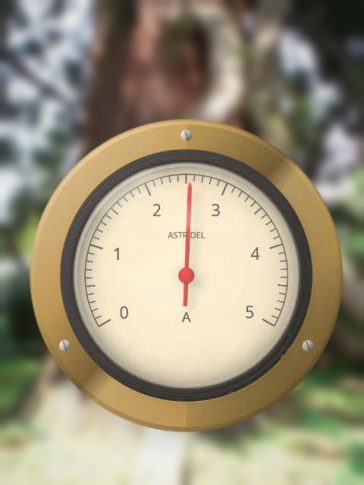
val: 2.55 (A)
